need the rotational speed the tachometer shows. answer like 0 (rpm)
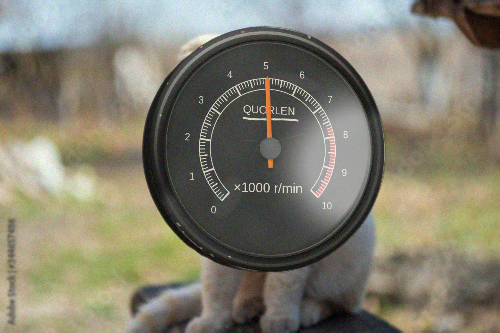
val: 5000 (rpm)
